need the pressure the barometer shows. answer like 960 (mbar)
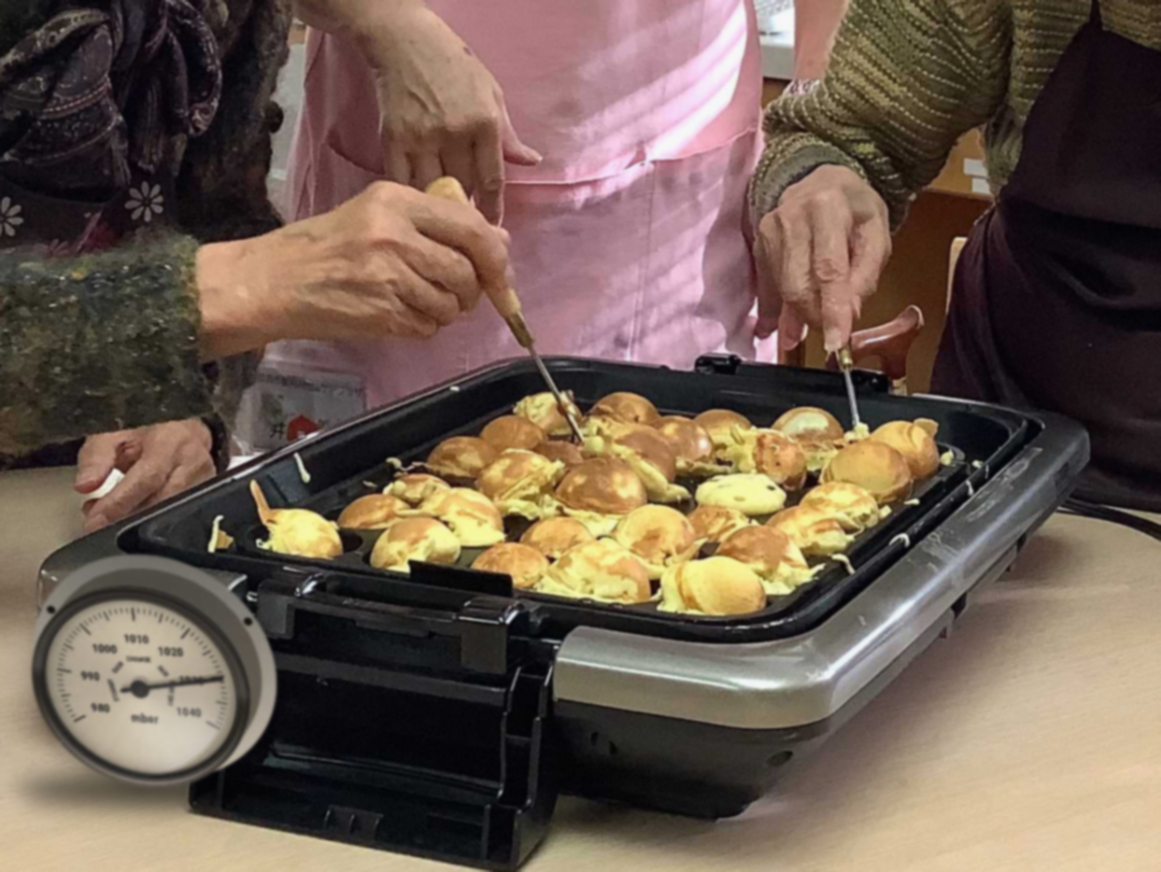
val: 1030 (mbar)
